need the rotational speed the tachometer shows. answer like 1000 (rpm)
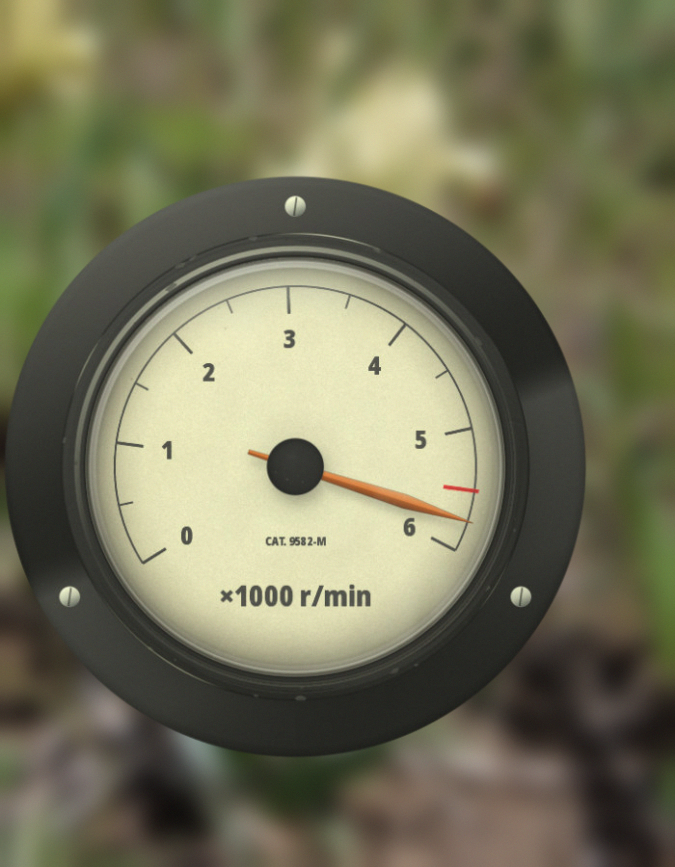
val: 5750 (rpm)
